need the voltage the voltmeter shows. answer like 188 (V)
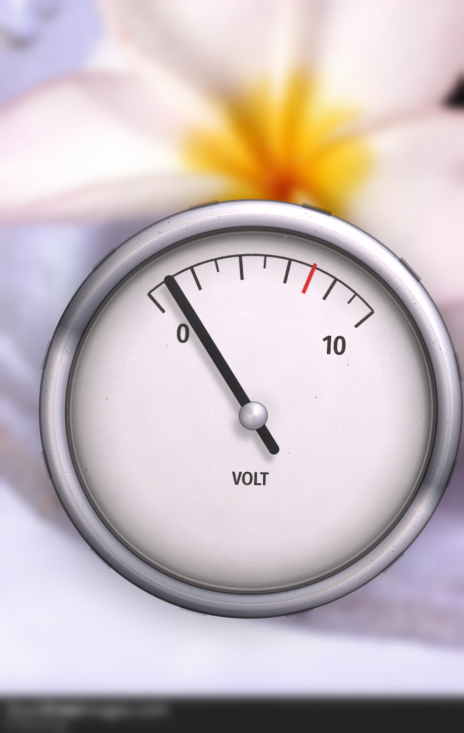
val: 1 (V)
